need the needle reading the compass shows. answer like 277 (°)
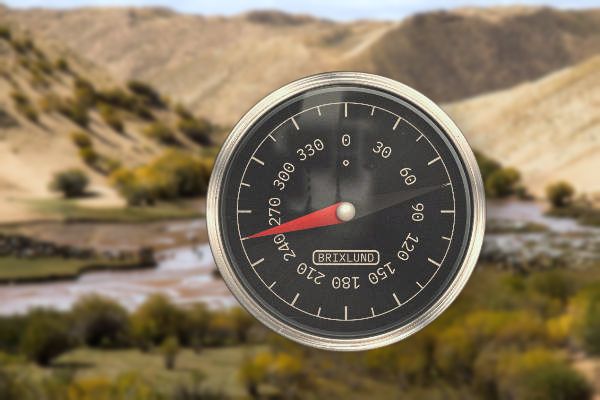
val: 255 (°)
